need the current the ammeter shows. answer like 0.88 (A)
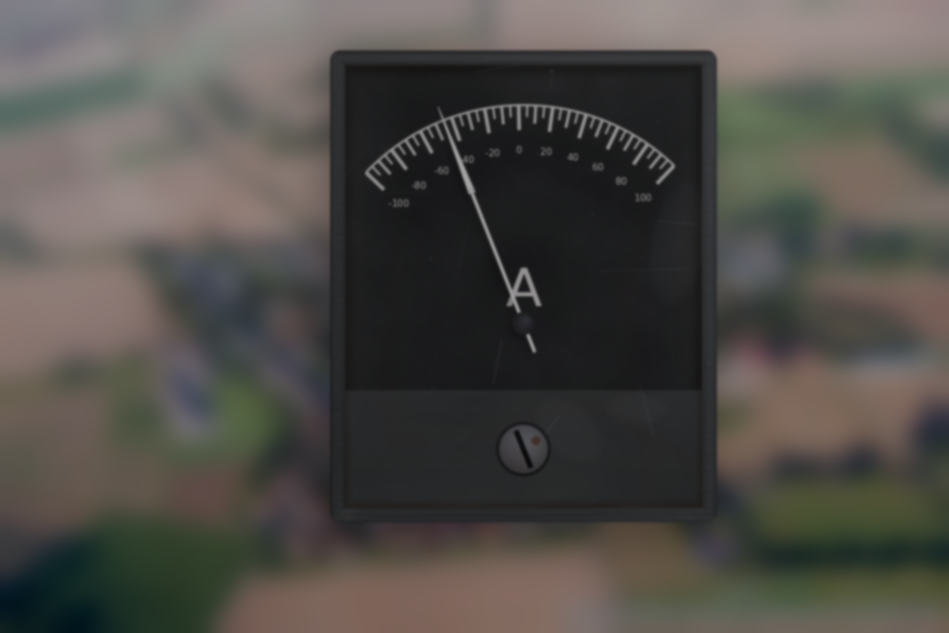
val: -45 (A)
